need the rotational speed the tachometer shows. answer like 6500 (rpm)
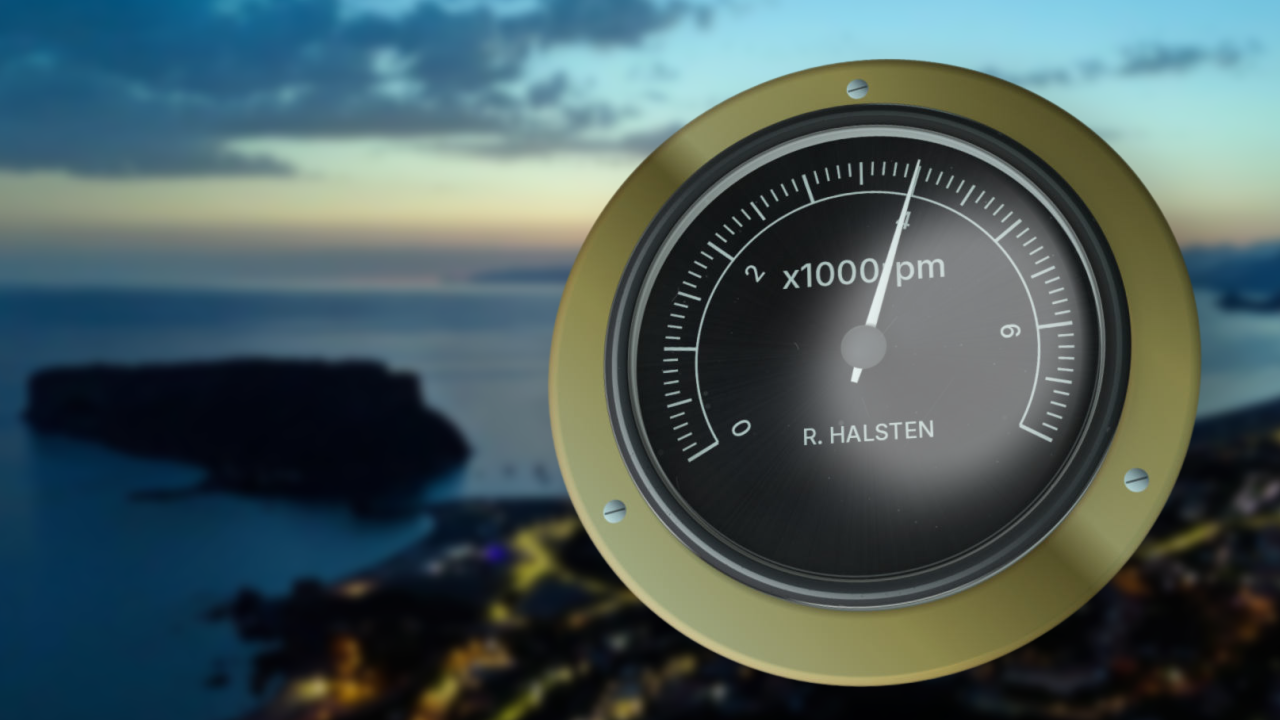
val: 4000 (rpm)
